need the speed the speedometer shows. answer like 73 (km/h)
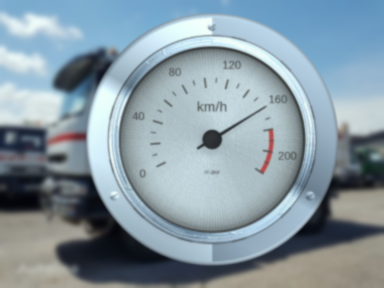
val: 160 (km/h)
